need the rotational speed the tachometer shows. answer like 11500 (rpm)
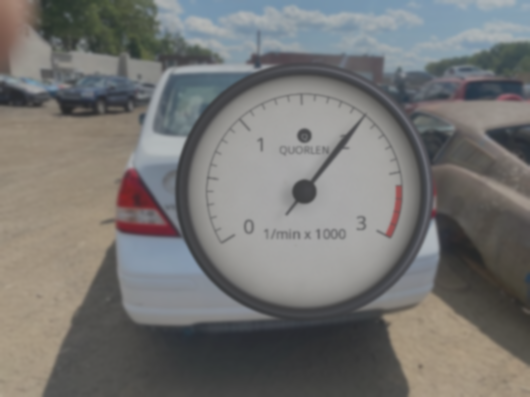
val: 2000 (rpm)
